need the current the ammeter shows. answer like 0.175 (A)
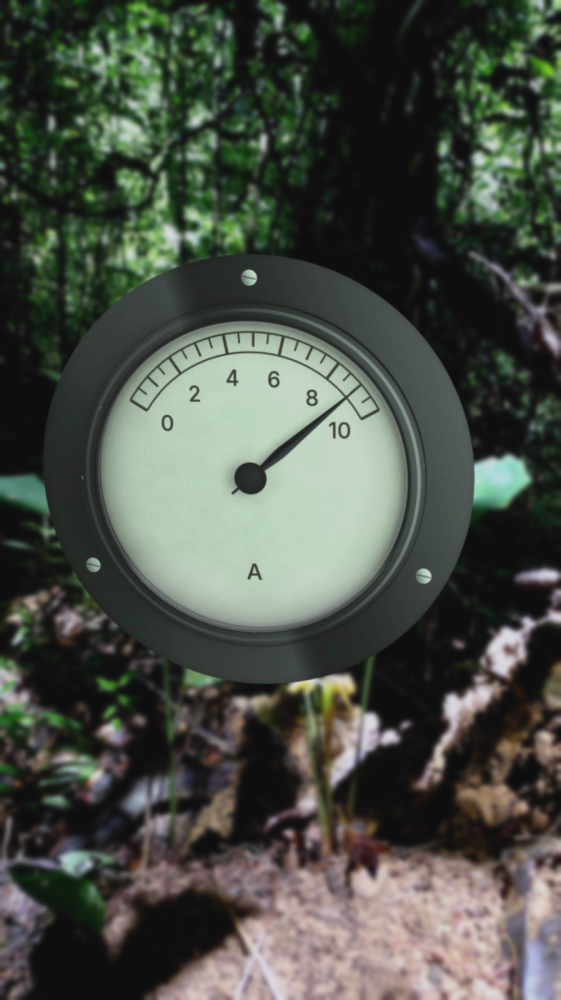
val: 9 (A)
